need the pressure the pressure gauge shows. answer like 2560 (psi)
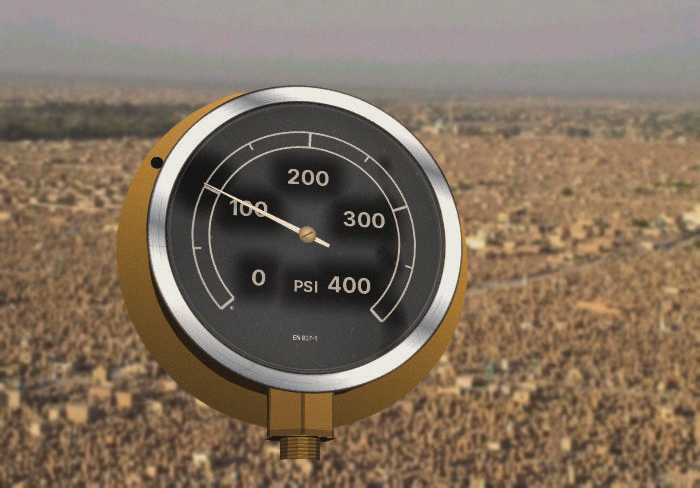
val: 100 (psi)
